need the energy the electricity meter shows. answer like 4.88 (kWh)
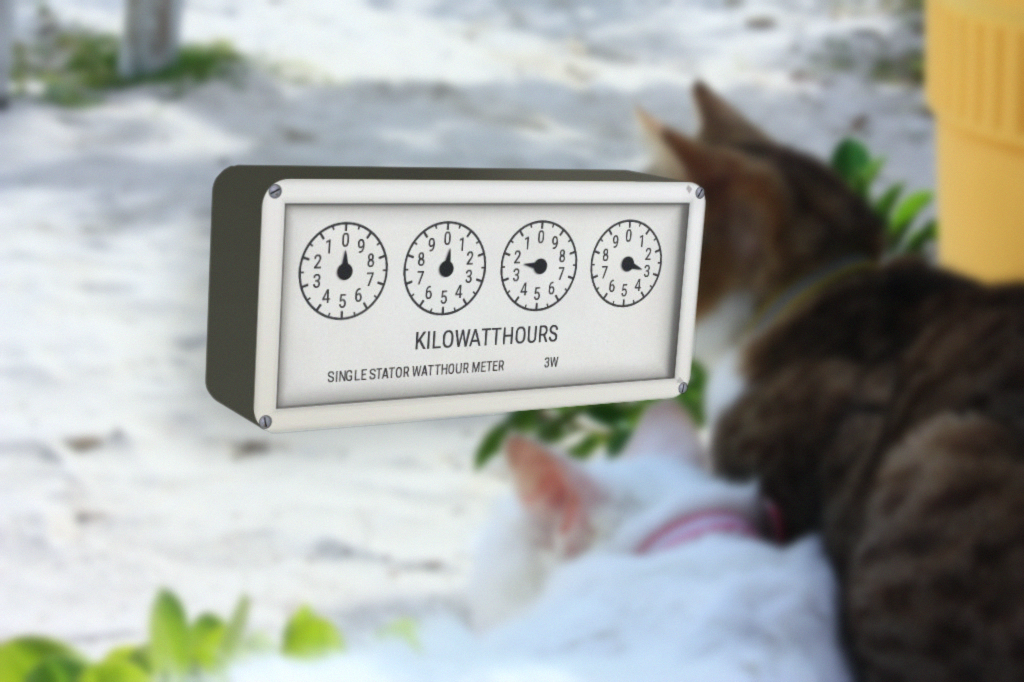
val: 23 (kWh)
